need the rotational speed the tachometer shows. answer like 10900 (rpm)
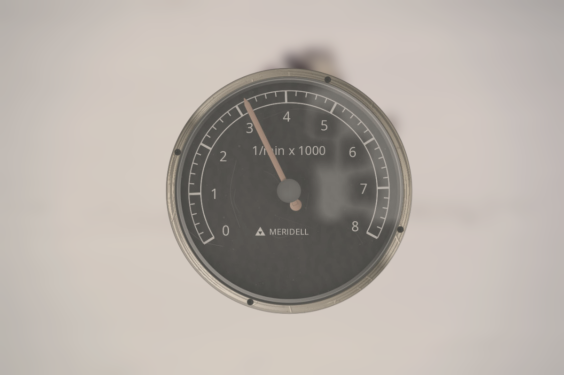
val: 3200 (rpm)
